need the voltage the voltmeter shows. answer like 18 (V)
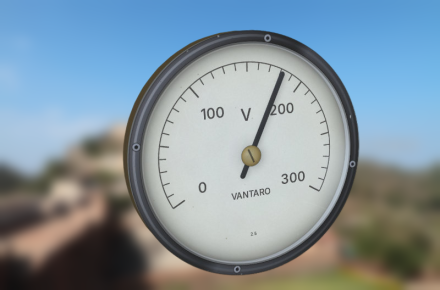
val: 180 (V)
